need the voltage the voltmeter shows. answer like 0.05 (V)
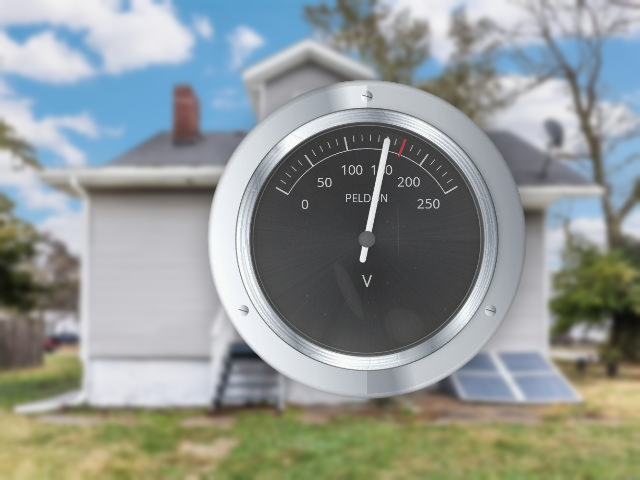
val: 150 (V)
